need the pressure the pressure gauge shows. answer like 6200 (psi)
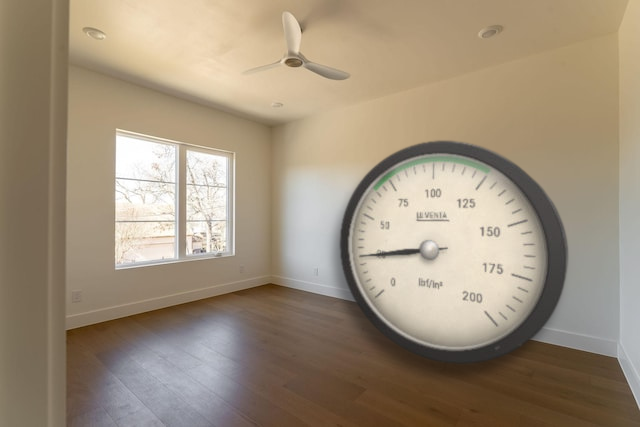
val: 25 (psi)
